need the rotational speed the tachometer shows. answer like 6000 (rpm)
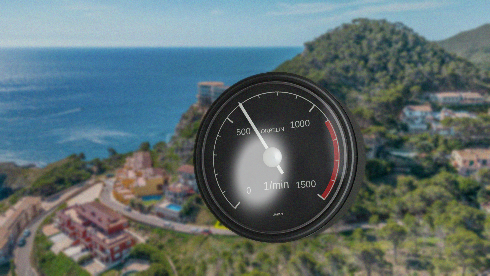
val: 600 (rpm)
